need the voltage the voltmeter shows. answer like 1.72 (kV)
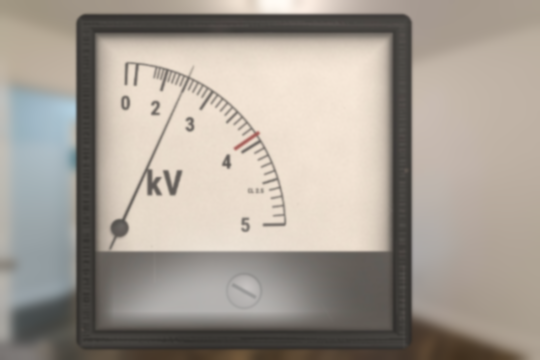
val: 2.5 (kV)
